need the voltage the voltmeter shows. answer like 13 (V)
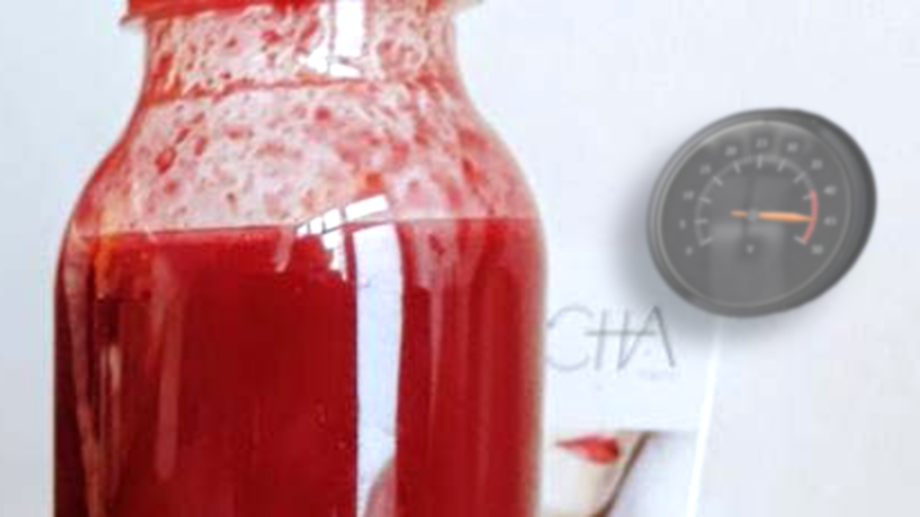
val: 45 (V)
